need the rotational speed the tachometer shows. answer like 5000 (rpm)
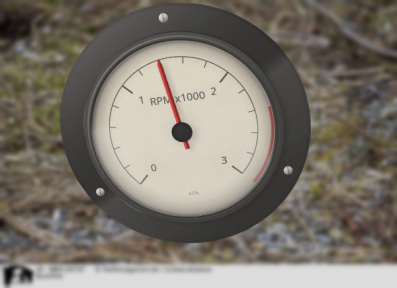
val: 1400 (rpm)
